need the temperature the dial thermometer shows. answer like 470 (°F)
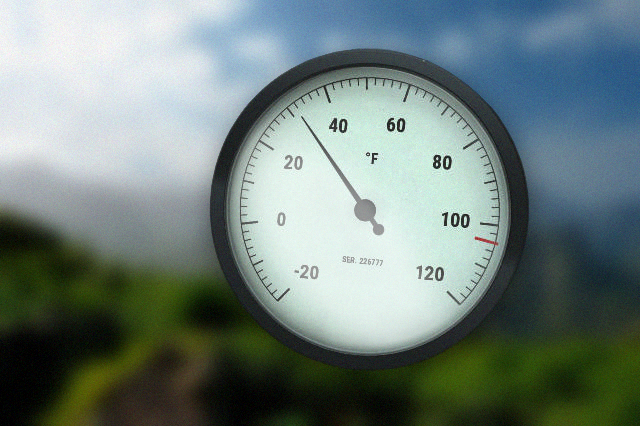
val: 32 (°F)
